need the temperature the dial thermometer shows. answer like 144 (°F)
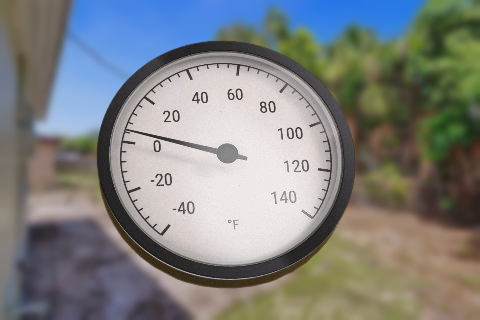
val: 4 (°F)
